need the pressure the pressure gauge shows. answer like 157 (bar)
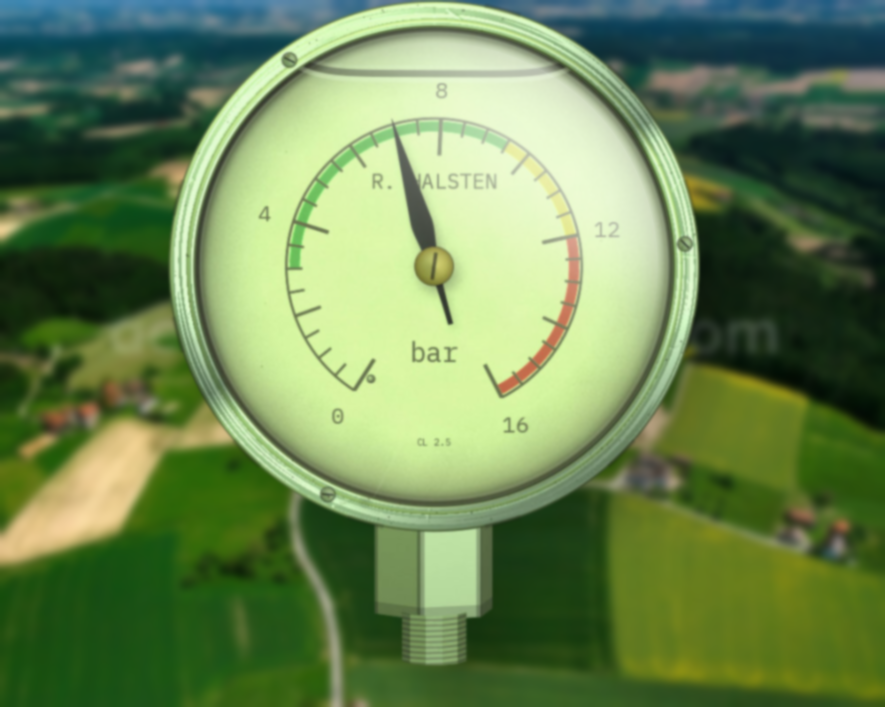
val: 7 (bar)
